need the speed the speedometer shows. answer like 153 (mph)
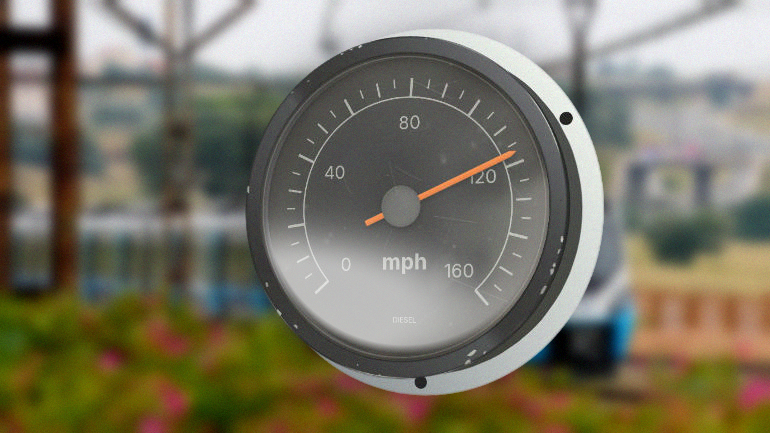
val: 117.5 (mph)
